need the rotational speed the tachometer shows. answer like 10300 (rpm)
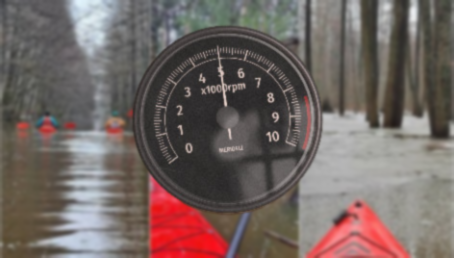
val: 5000 (rpm)
